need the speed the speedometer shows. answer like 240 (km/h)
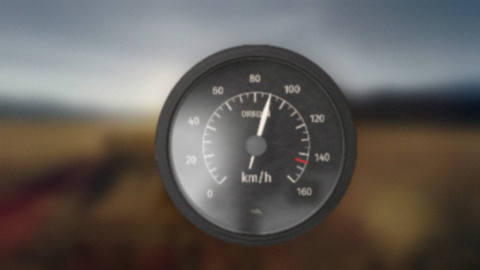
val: 90 (km/h)
